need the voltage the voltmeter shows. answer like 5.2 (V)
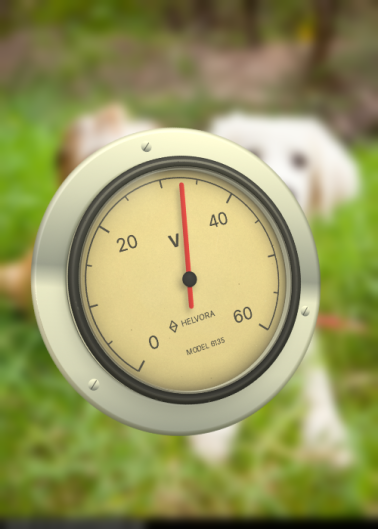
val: 32.5 (V)
